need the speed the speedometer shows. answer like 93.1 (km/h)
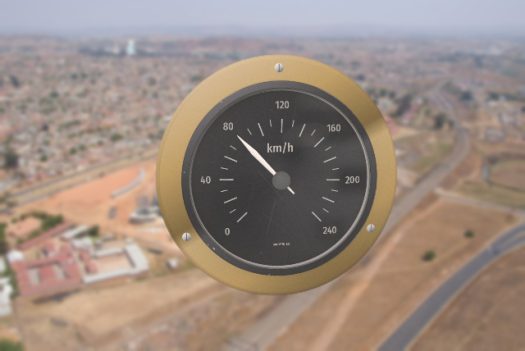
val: 80 (km/h)
